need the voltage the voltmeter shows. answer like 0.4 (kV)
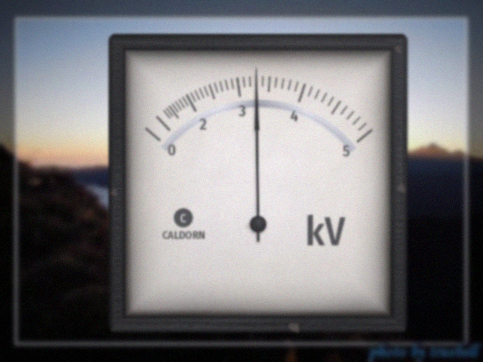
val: 3.3 (kV)
